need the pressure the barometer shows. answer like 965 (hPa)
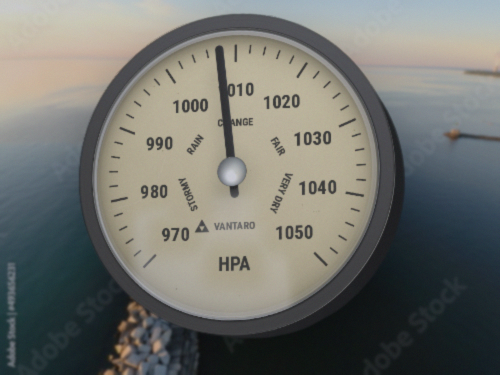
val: 1008 (hPa)
